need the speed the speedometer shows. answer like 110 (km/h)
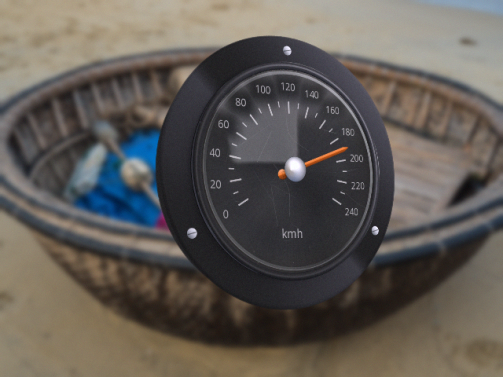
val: 190 (km/h)
